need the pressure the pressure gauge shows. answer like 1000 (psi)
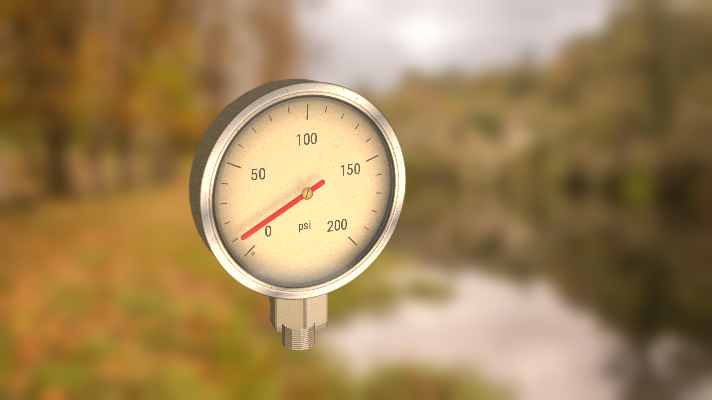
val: 10 (psi)
